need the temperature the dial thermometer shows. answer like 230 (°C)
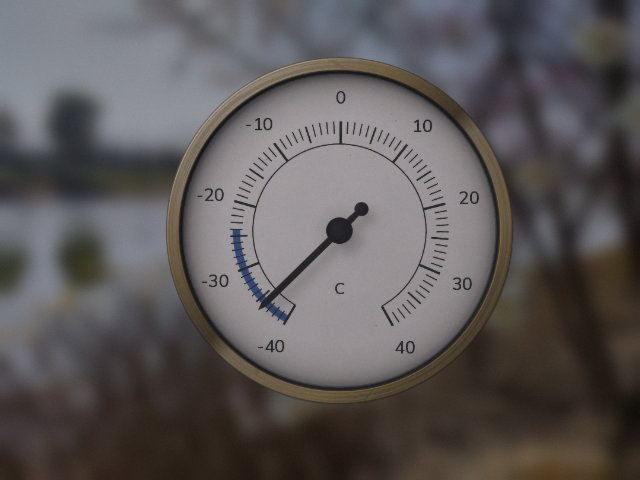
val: -36 (°C)
